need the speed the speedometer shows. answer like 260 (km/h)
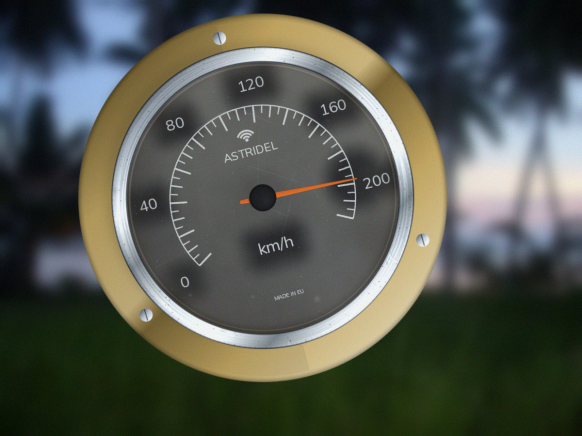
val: 197.5 (km/h)
